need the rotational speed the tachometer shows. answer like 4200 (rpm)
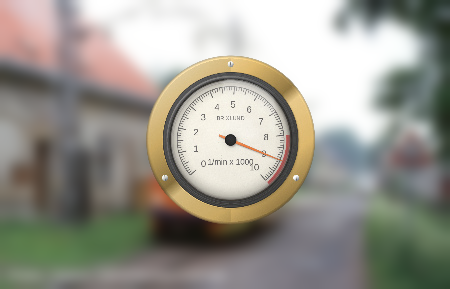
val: 9000 (rpm)
